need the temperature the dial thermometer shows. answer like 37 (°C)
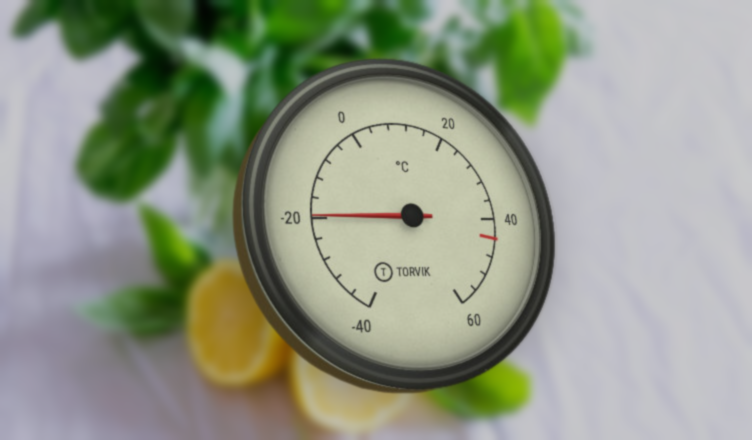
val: -20 (°C)
